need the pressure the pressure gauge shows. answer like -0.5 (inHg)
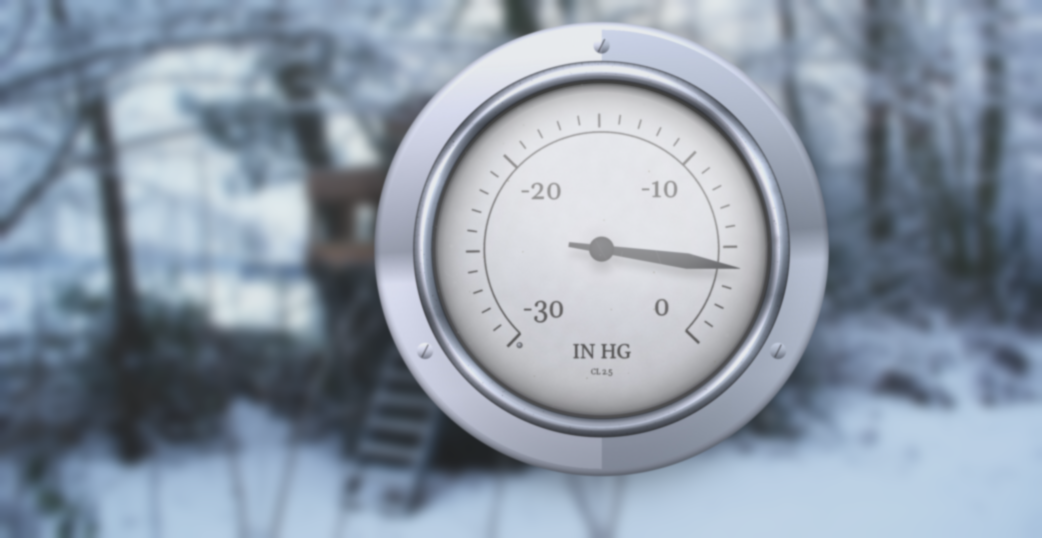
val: -4 (inHg)
